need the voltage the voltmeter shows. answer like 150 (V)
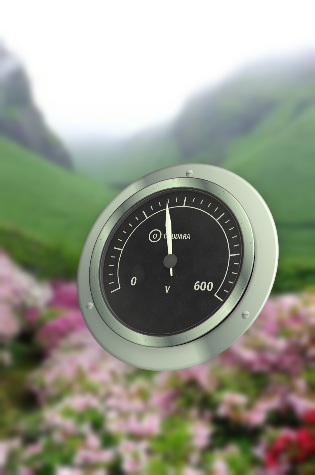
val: 260 (V)
